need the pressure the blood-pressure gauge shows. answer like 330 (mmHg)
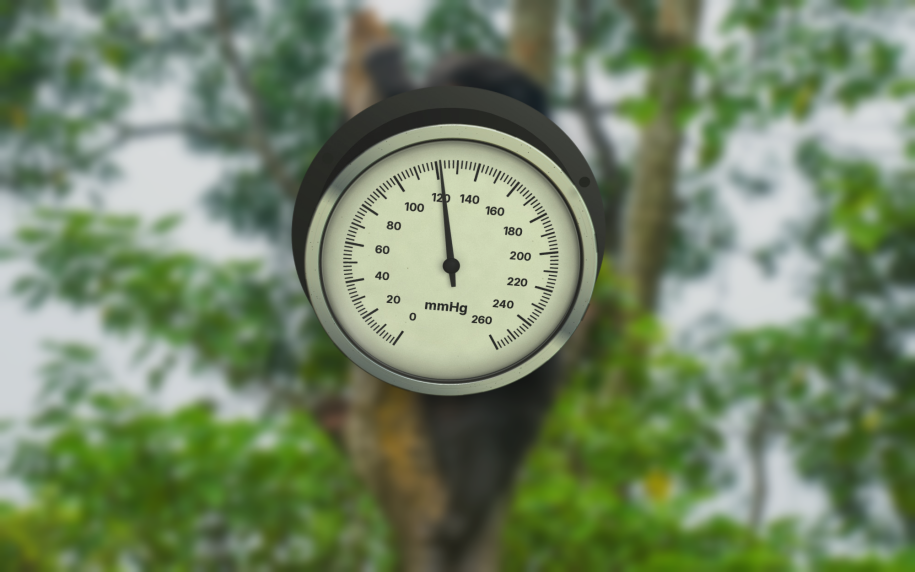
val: 122 (mmHg)
